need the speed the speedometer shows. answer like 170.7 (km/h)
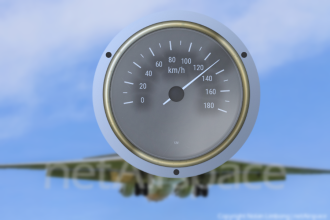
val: 130 (km/h)
